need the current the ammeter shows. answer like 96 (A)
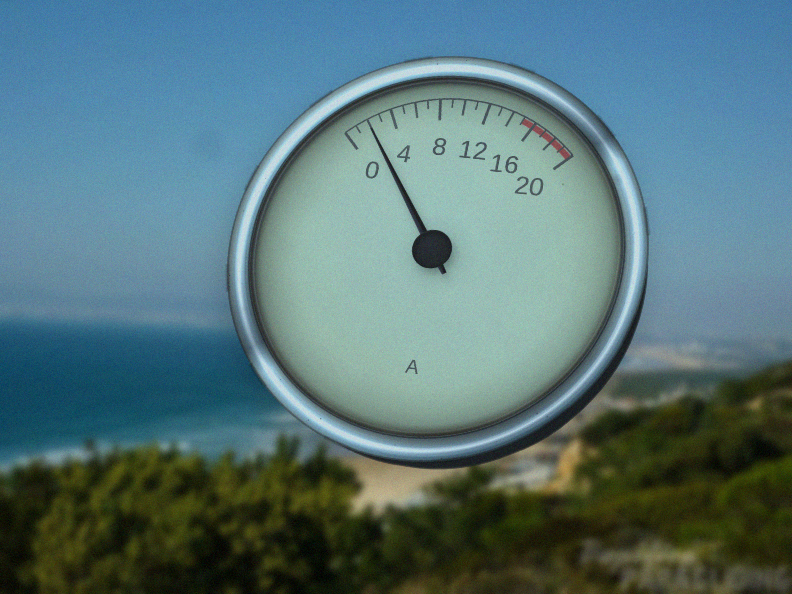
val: 2 (A)
